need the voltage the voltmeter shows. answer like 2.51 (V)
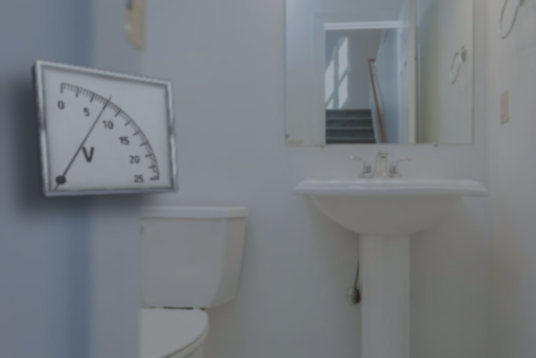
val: 7.5 (V)
